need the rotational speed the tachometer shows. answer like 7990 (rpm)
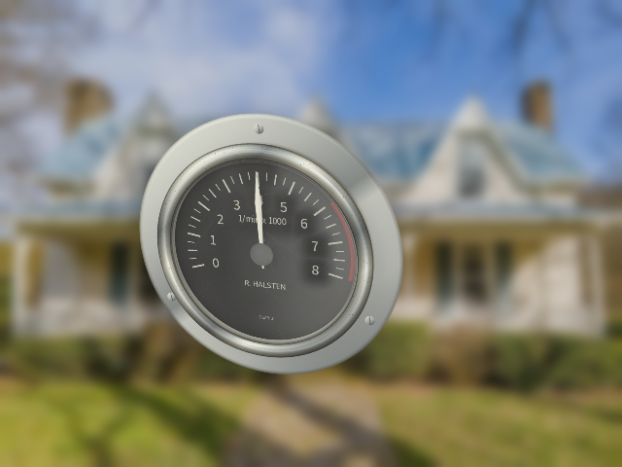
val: 4000 (rpm)
